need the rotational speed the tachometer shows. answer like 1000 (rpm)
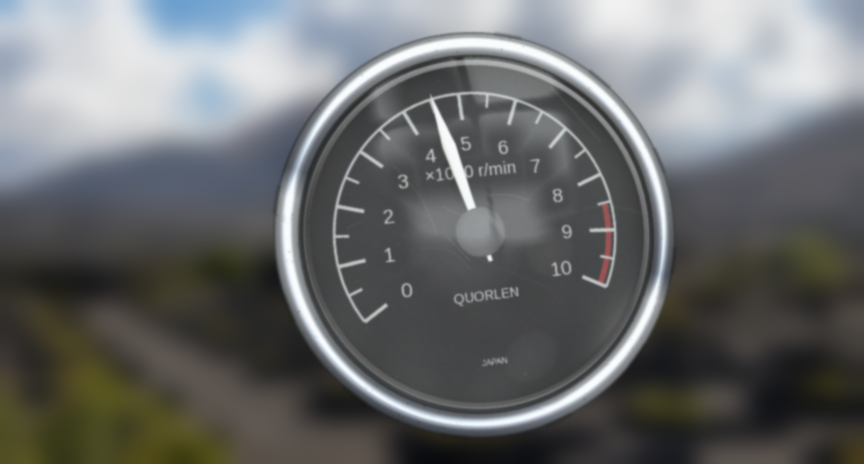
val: 4500 (rpm)
